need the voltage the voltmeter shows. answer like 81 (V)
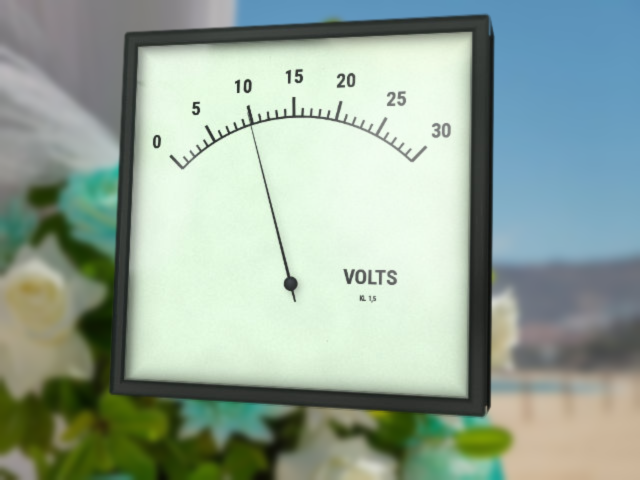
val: 10 (V)
